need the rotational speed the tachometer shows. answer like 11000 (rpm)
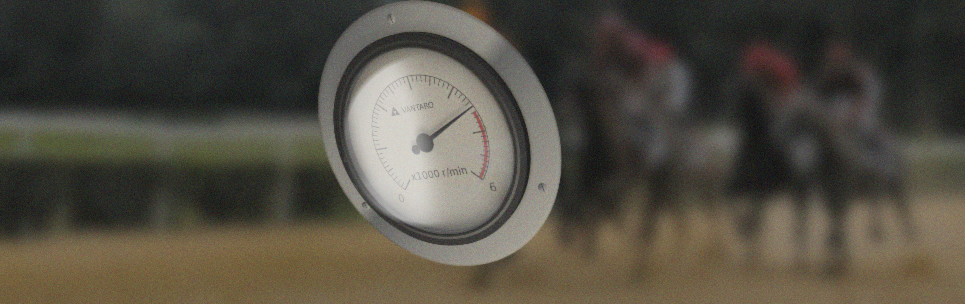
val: 4500 (rpm)
